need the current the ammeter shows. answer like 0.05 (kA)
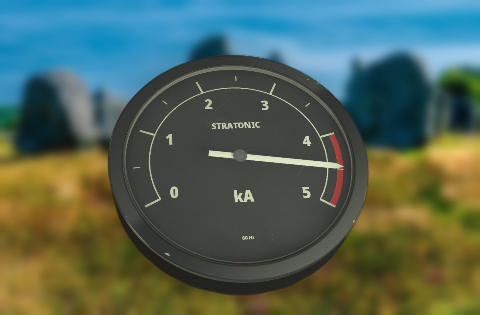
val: 4.5 (kA)
